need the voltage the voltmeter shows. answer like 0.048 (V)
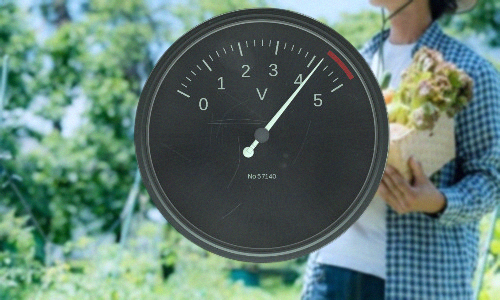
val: 4.2 (V)
